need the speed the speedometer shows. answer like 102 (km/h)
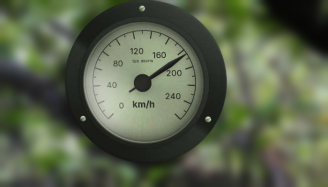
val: 185 (km/h)
